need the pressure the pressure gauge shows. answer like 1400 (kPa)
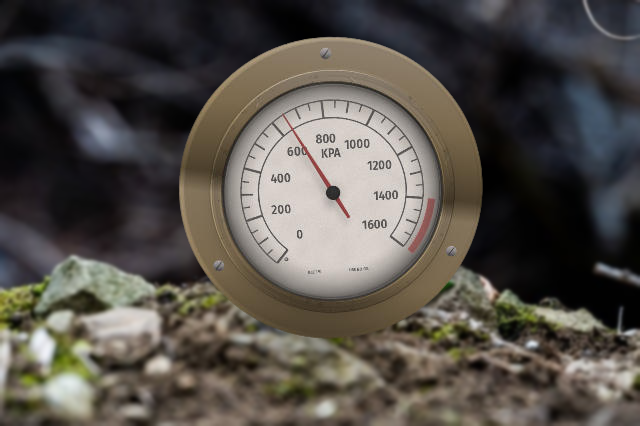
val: 650 (kPa)
